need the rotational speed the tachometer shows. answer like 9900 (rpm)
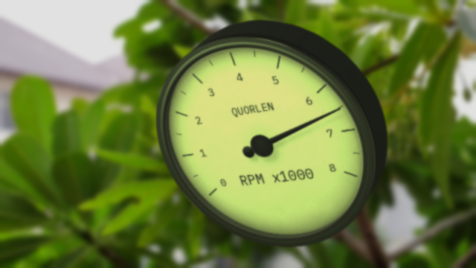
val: 6500 (rpm)
